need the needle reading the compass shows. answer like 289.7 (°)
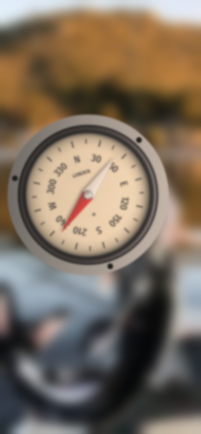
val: 232.5 (°)
